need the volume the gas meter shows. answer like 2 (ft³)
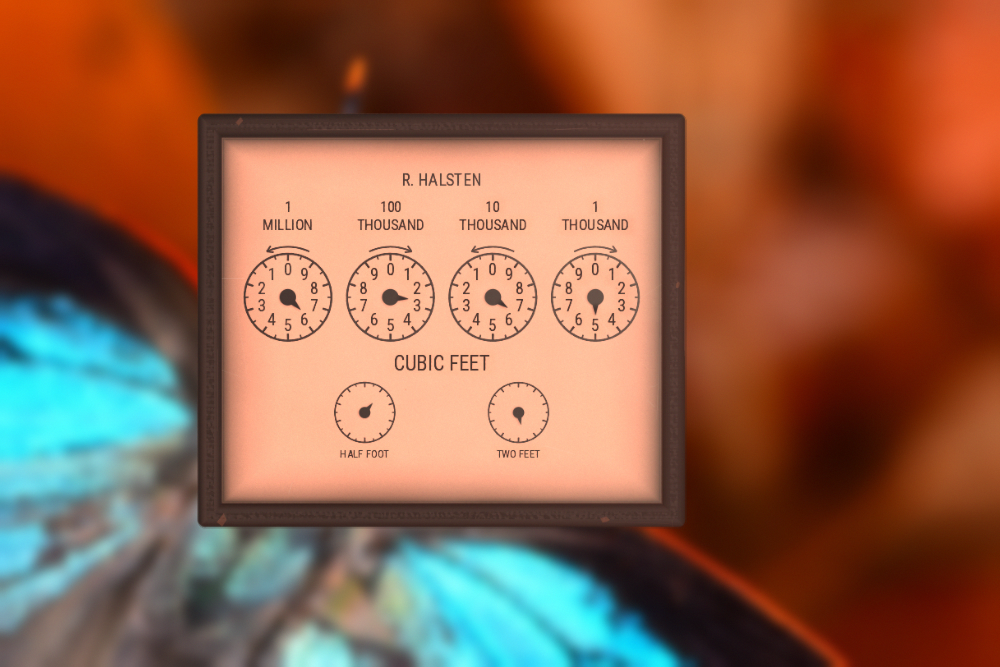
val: 626500 (ft³)
